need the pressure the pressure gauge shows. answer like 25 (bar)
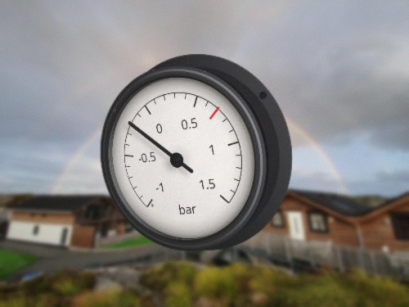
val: -0.2 (bar)
